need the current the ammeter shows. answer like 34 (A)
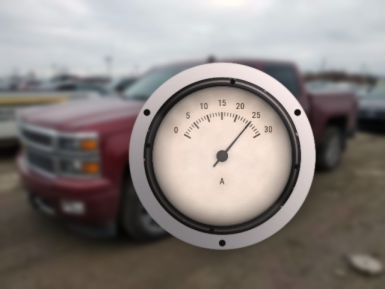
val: 25 (A)
